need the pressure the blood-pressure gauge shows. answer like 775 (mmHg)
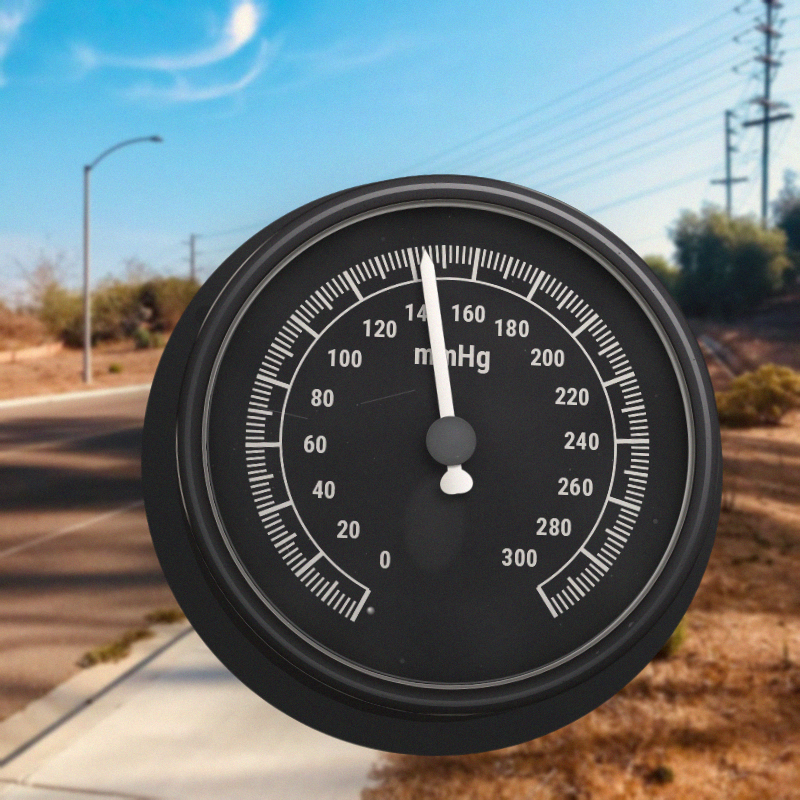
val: 144 (mmHg)
